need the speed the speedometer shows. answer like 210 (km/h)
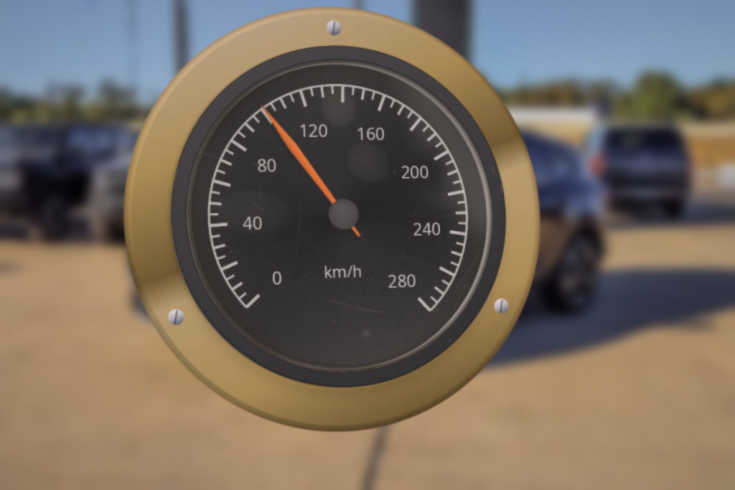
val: 100 (km/h)
